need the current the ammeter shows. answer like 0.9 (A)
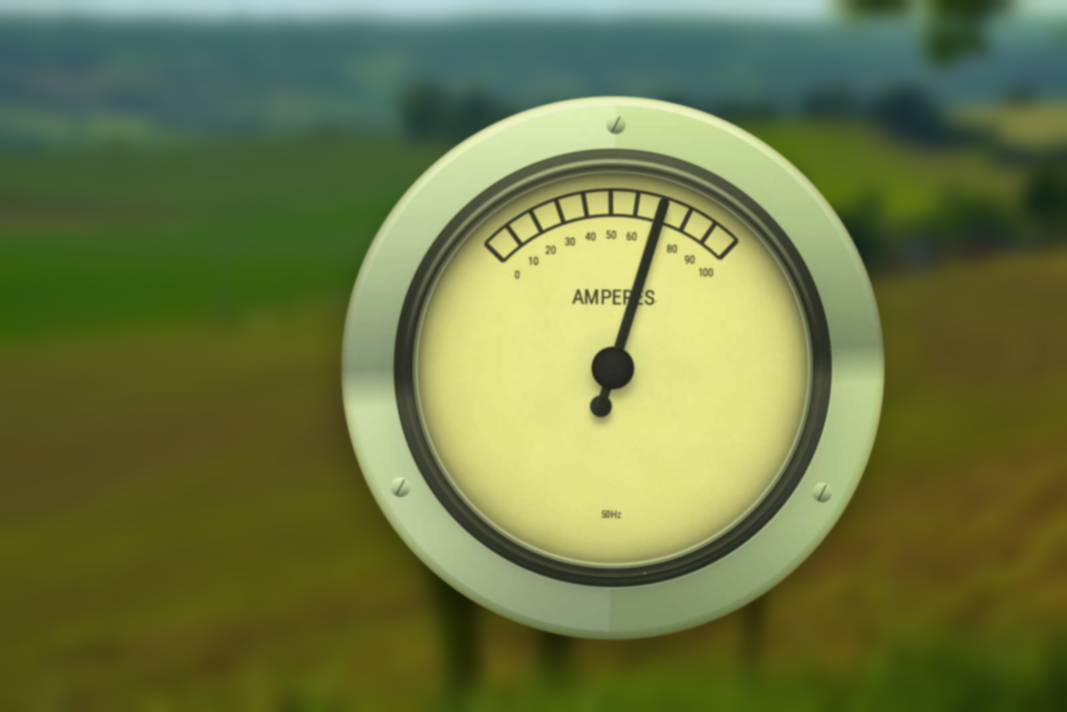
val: 70 (A)
